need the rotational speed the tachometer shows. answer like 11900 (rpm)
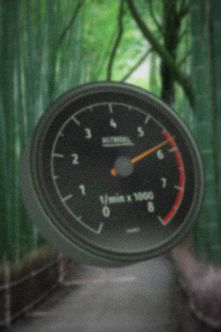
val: 5750 (rpm)
